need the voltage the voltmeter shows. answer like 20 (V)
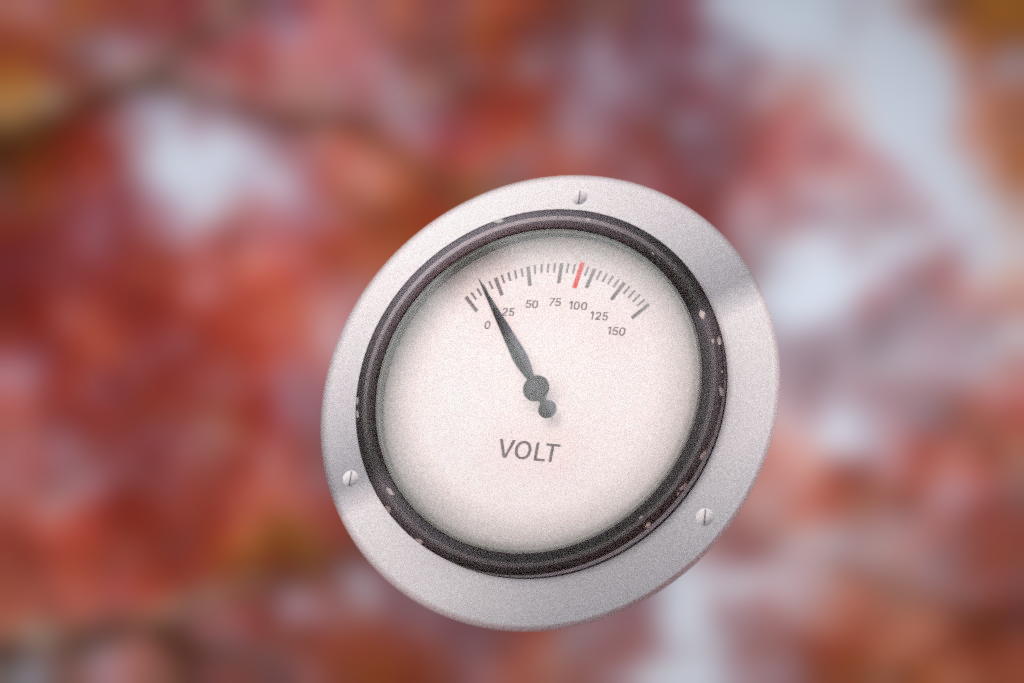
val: 15 (V)
